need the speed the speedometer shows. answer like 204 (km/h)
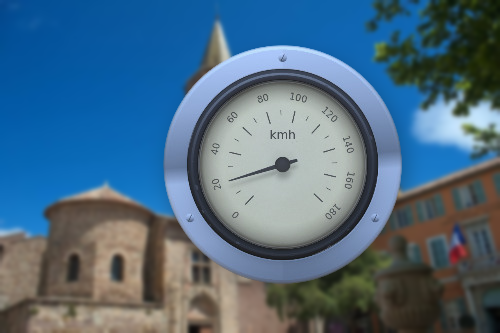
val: 20 (km/h)
